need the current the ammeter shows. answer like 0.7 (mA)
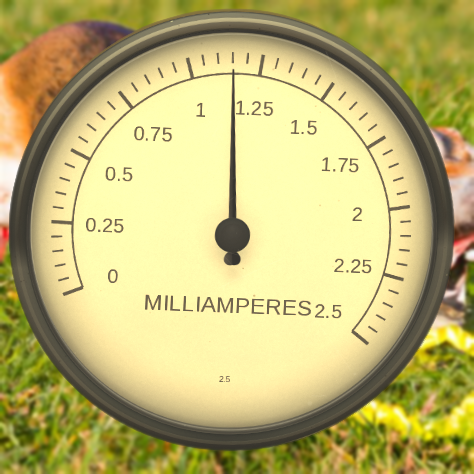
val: 1.15 (mA)
